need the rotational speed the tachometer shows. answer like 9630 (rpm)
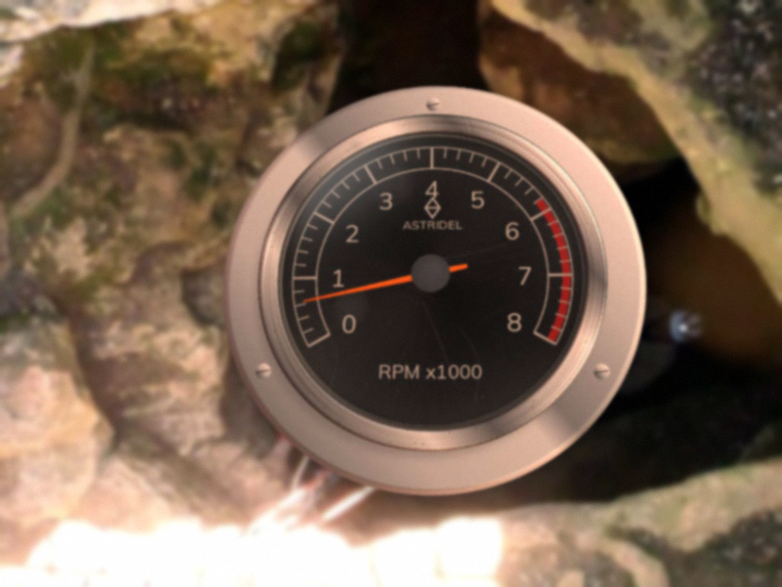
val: 600 (rpm)
